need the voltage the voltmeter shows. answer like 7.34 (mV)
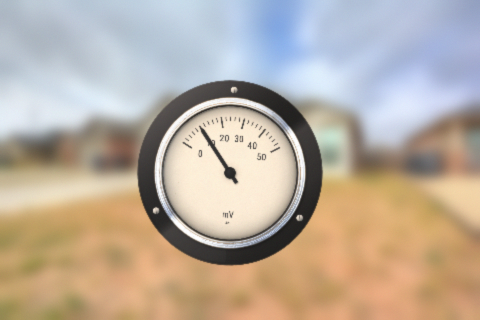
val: 10 (mV)
